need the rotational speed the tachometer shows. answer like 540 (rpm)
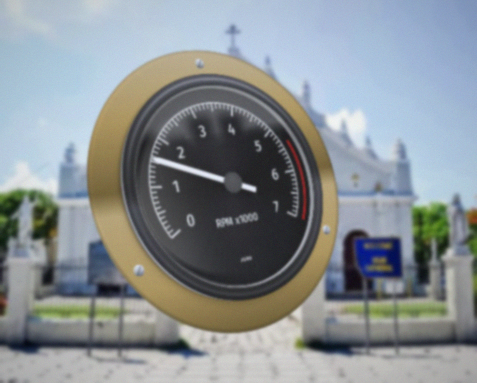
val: 1500 (rpm)
